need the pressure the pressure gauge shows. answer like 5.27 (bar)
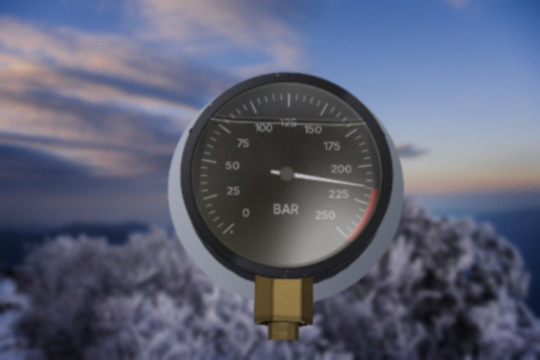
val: 215 (bar)
